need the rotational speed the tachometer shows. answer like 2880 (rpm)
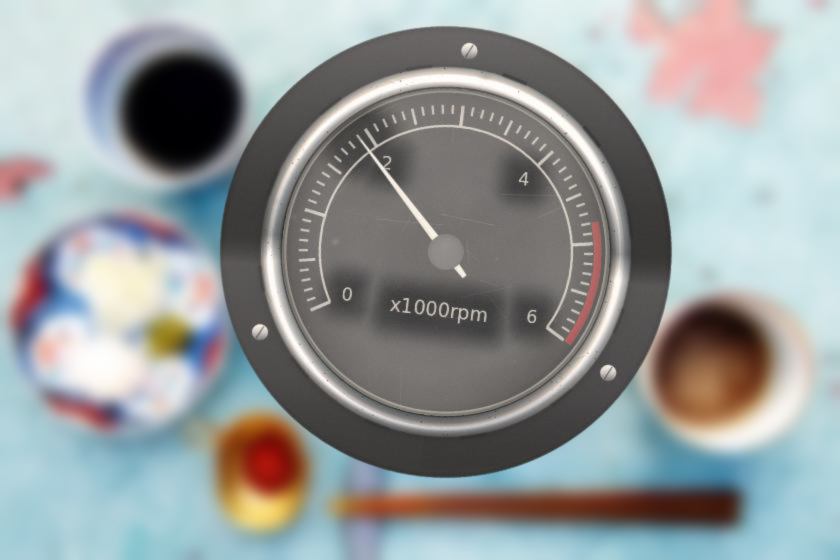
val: 1900 (rpm)
